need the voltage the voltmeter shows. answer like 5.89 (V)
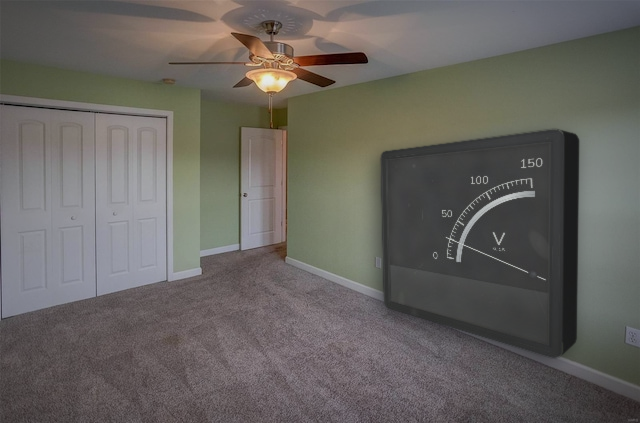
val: 25 (V)
